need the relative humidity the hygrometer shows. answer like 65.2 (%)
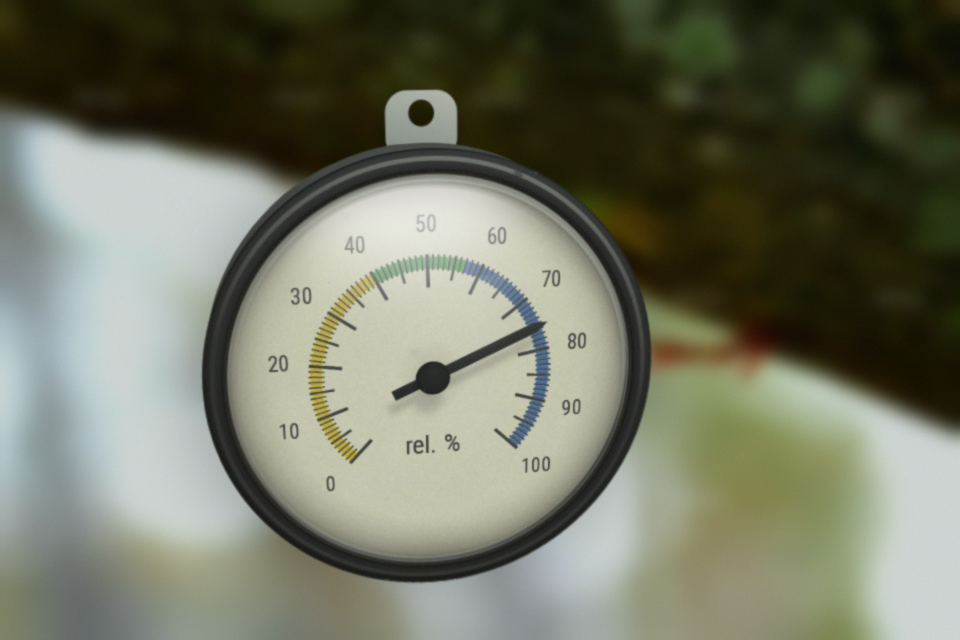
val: 75 (%)
